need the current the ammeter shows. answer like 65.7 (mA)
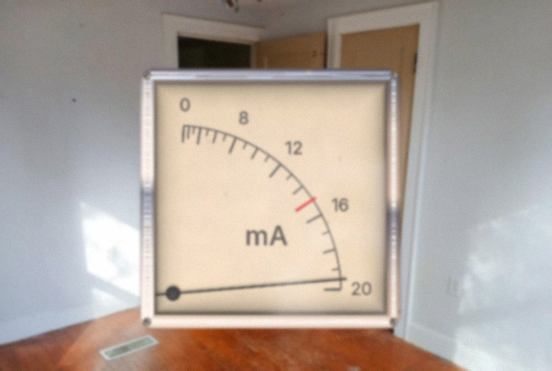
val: 19.5 (mA)
